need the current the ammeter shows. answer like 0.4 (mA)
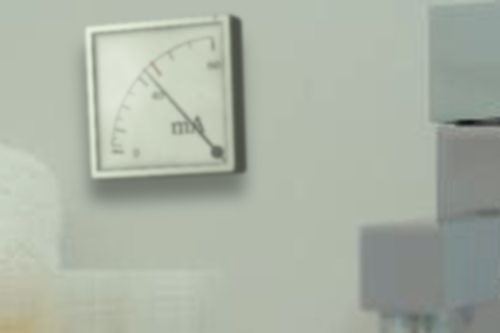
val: 42.5 (mA)
